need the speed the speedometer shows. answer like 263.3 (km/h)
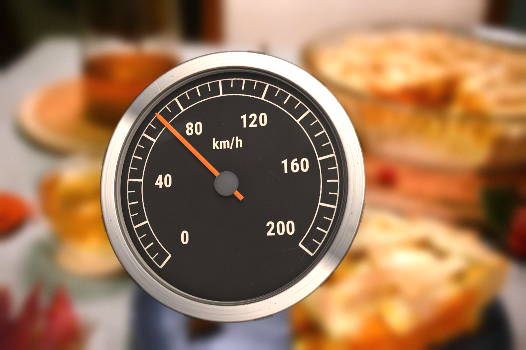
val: 70 (km/h)
